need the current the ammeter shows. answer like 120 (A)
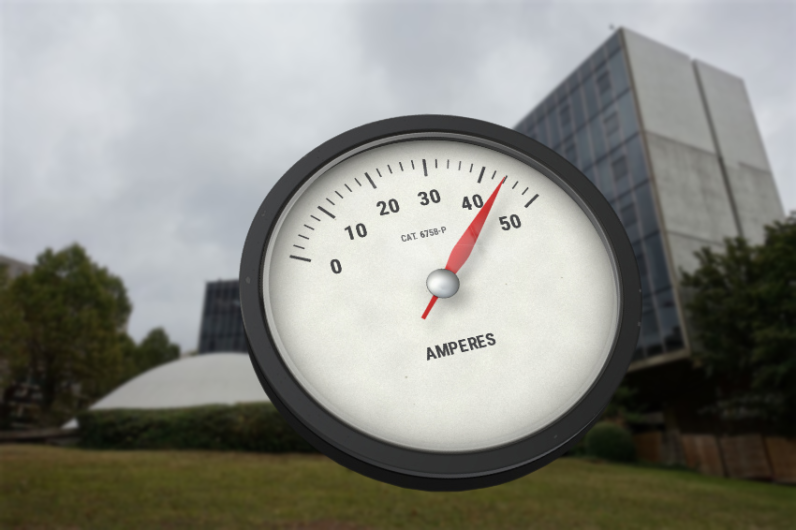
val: 44 (A)
